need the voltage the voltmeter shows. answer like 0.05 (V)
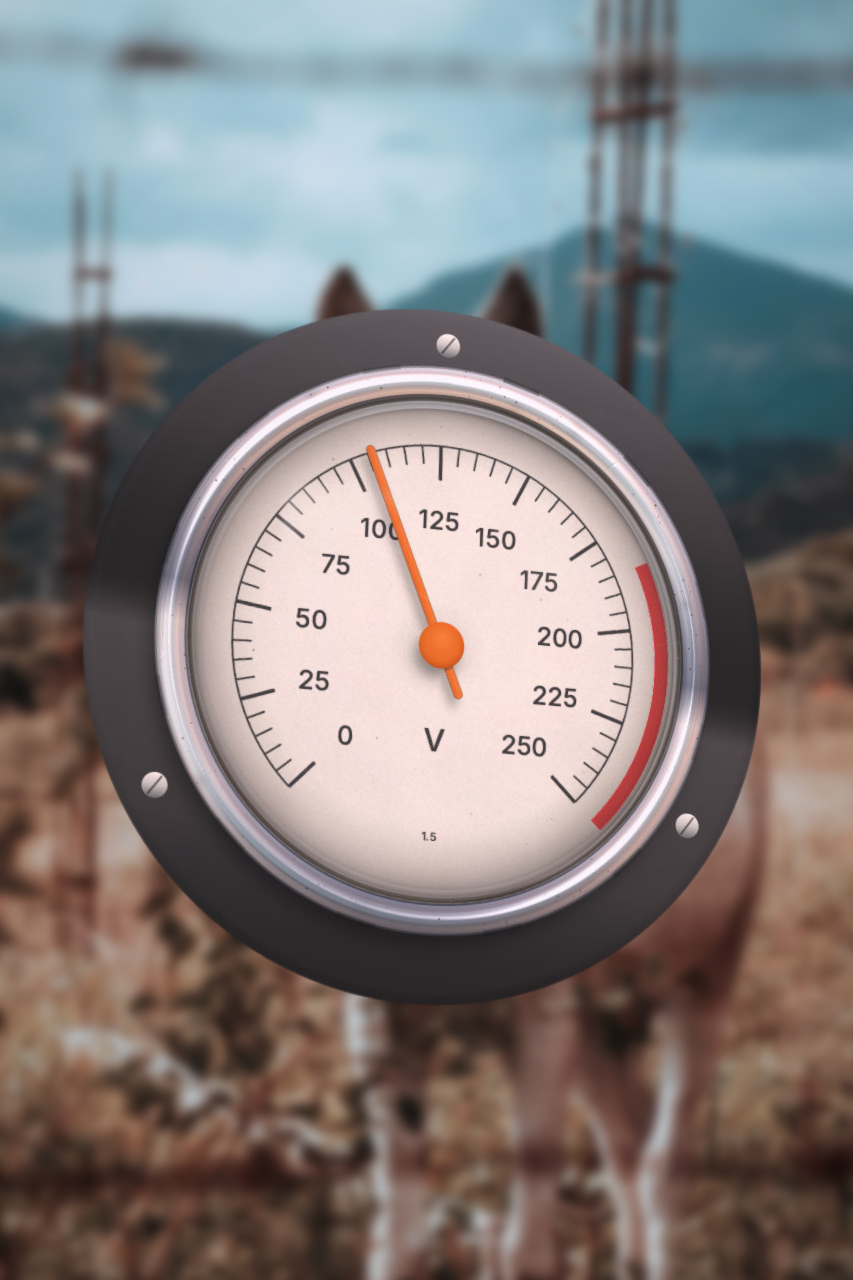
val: 105 (V)
